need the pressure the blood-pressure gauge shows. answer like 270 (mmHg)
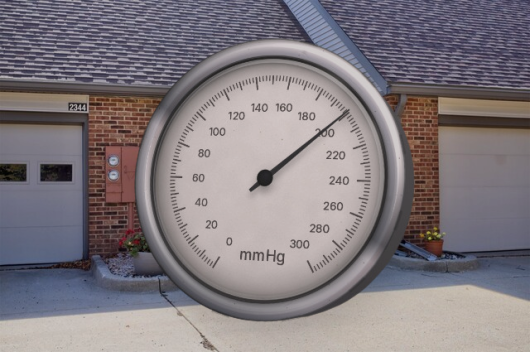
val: 200 (mmHg)
